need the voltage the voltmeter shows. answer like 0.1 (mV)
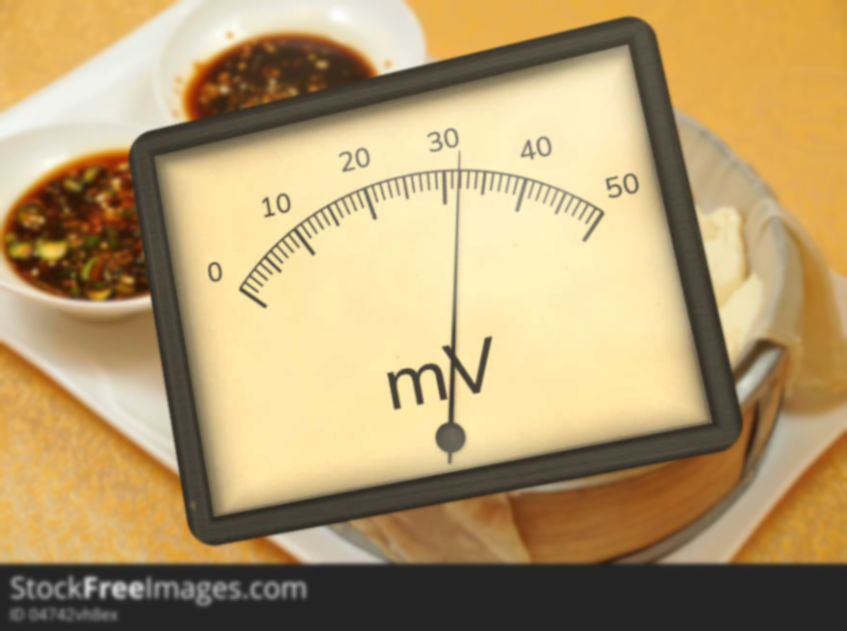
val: 32 (mV)
